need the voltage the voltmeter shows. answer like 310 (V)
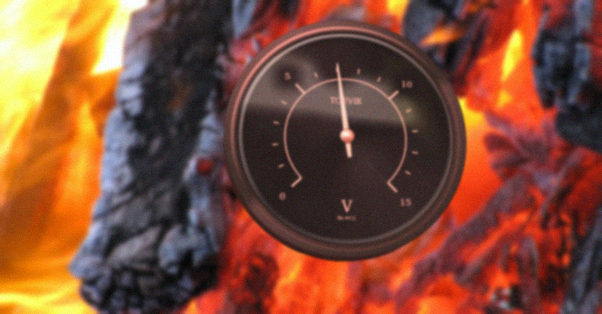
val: 7 (V)
